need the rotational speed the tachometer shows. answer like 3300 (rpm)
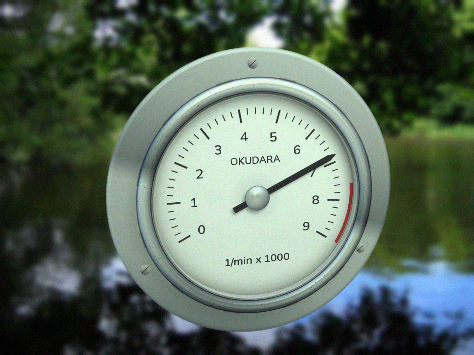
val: 6800 (rpm)
